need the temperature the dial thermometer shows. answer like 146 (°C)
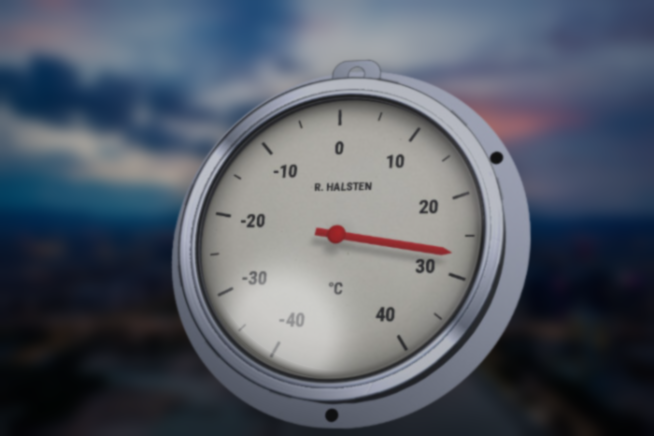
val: 27.5 (°C)
